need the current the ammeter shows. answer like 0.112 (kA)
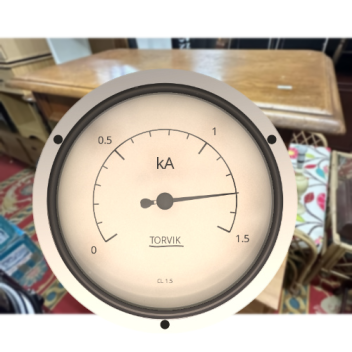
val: 1.3 (kA)
